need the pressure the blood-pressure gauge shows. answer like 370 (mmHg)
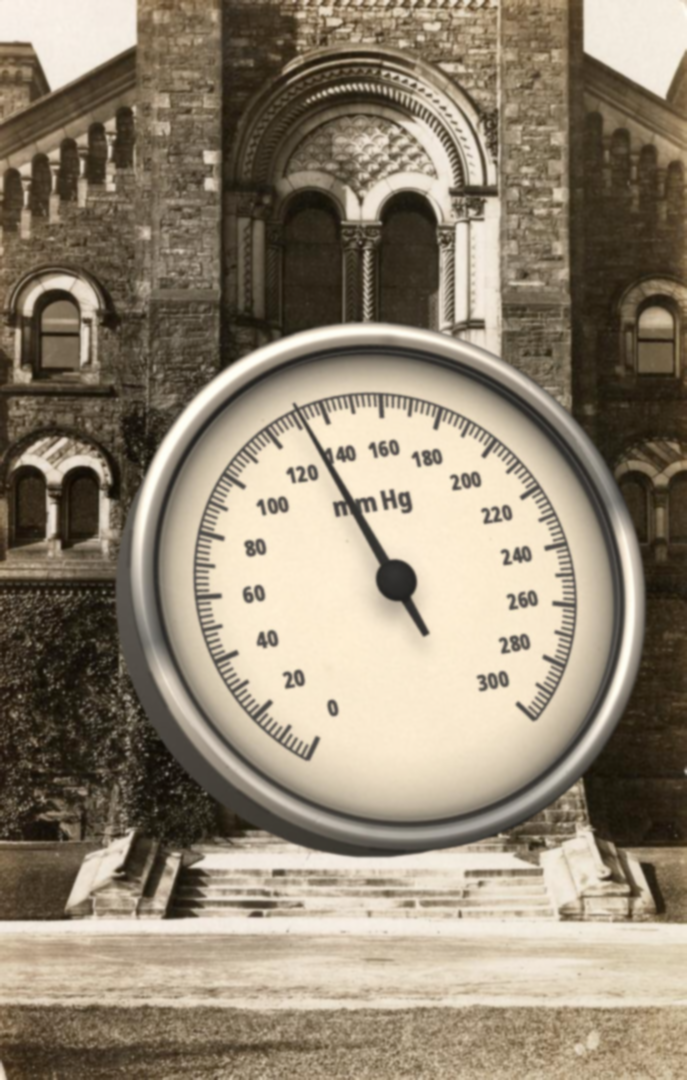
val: 130 (mmHg)
